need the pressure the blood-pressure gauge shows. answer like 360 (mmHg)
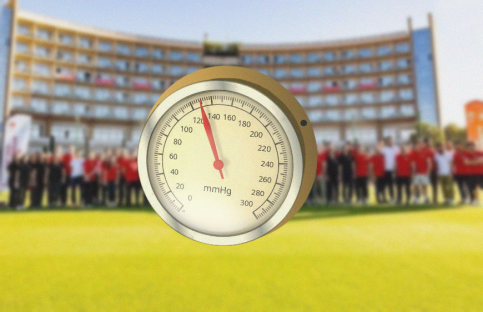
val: 130 (mmHg)
